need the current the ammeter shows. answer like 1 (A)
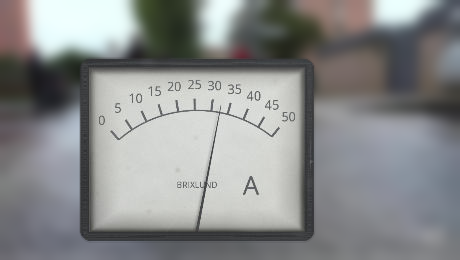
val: 32.5 (A)
